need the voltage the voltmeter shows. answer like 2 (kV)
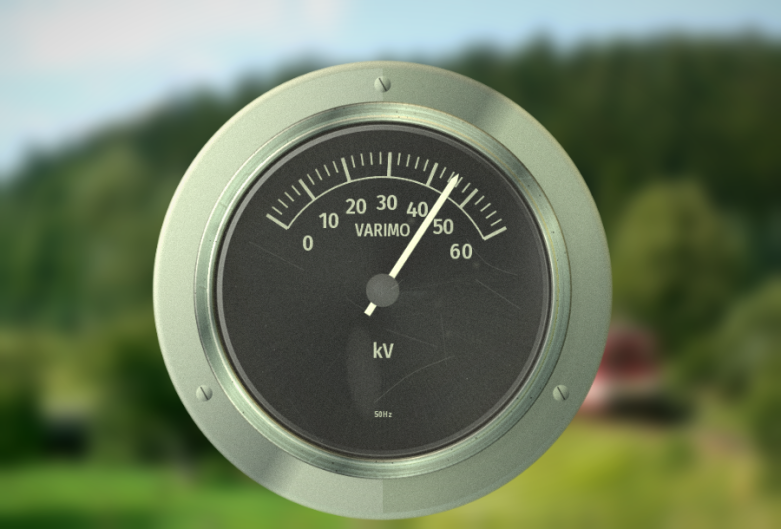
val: 45 (kV)
